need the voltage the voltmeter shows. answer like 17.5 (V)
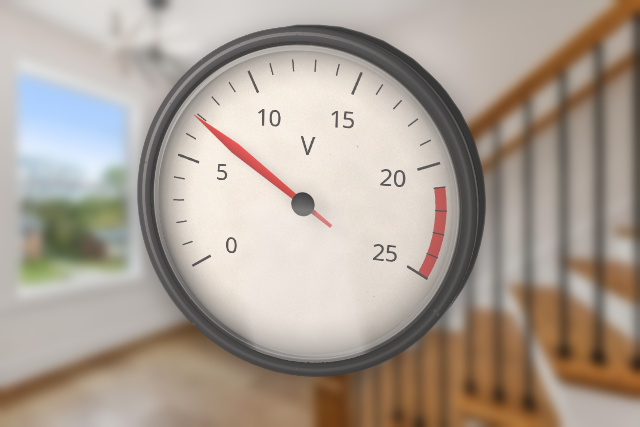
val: 7 (V)
